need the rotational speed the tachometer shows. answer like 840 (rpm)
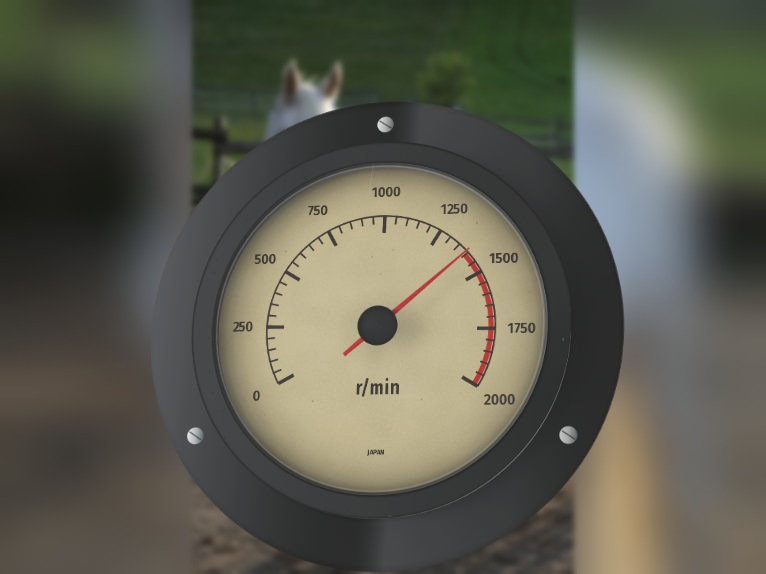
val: 1400 (rpm)
